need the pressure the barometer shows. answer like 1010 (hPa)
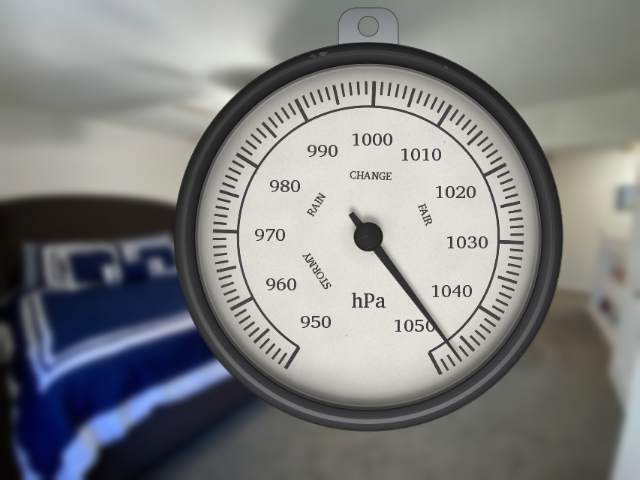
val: 1047 (hPa)
